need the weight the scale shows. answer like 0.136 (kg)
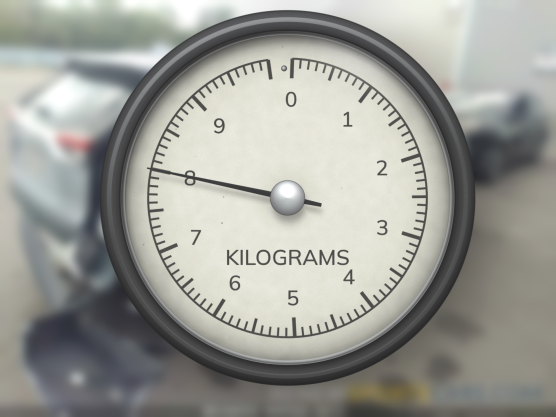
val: 8 (kg)
